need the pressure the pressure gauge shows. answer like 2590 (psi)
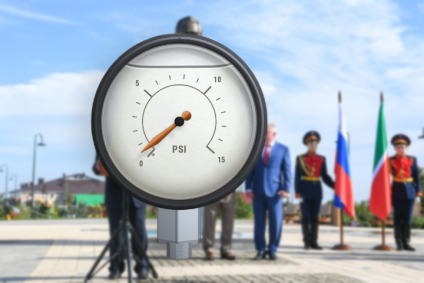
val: 0.5 (psi)
